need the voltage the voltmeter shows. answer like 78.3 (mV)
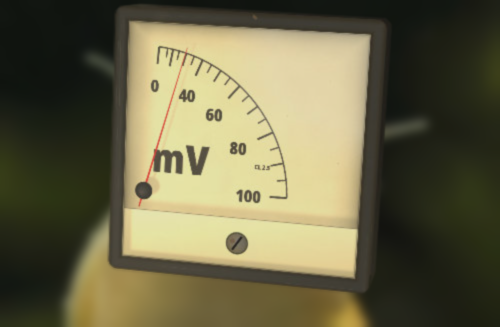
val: 30 (mV)
